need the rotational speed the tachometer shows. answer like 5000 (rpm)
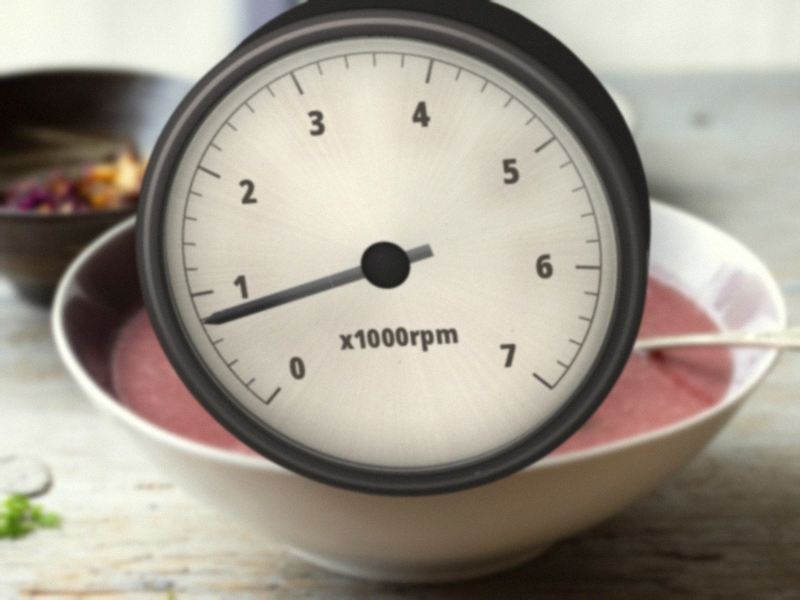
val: 800 (rpm)
